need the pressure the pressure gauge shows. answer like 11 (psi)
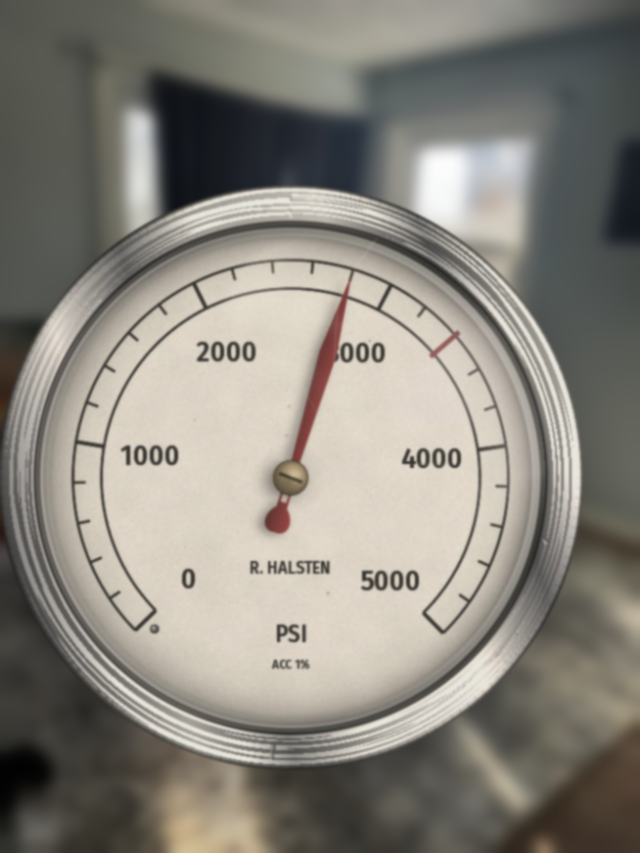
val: 2800 (psi)
